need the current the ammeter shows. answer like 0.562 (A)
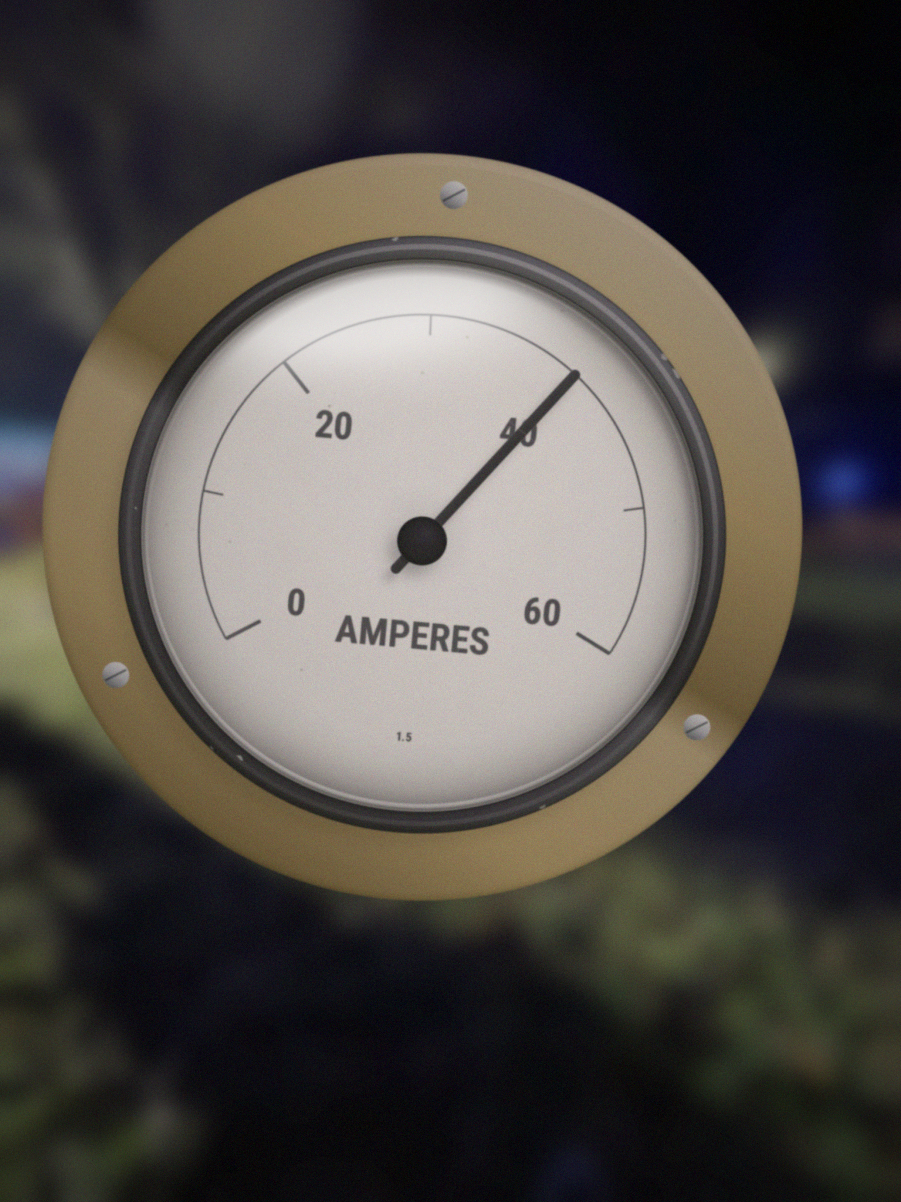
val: 40 (A)
